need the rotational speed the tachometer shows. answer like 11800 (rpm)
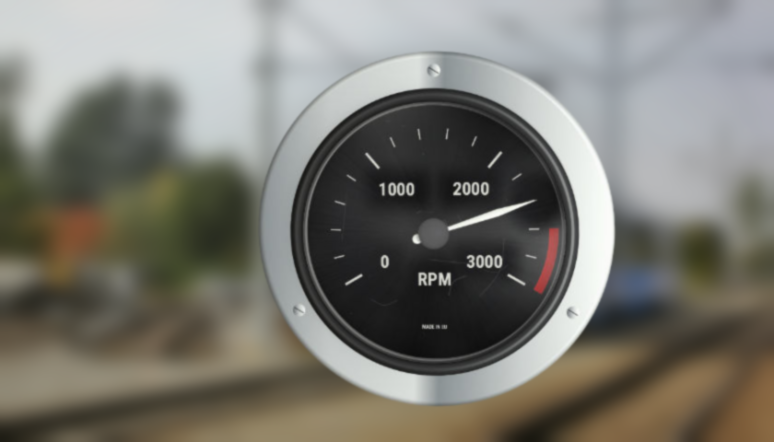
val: 2400 (rpm)
